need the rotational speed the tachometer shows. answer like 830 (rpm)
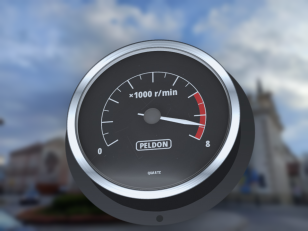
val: 7500 (rpm)
